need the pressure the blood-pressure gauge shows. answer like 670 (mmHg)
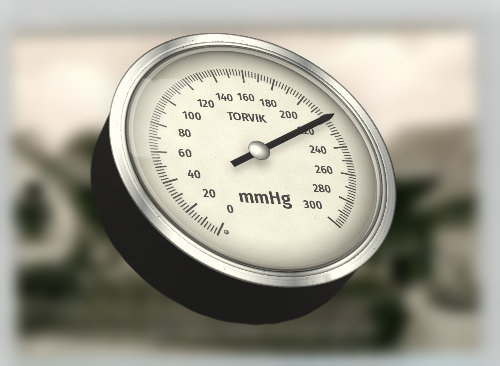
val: 220 (mmHg)
